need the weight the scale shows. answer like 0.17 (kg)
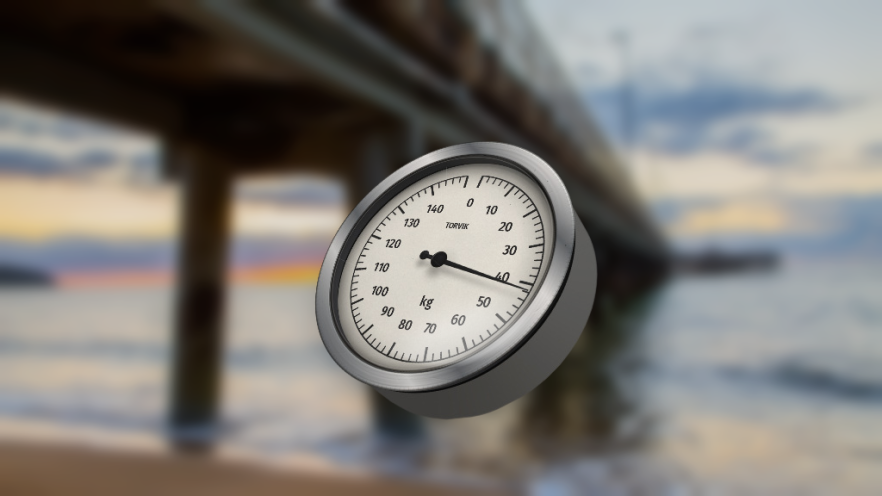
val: 42 (kg)
